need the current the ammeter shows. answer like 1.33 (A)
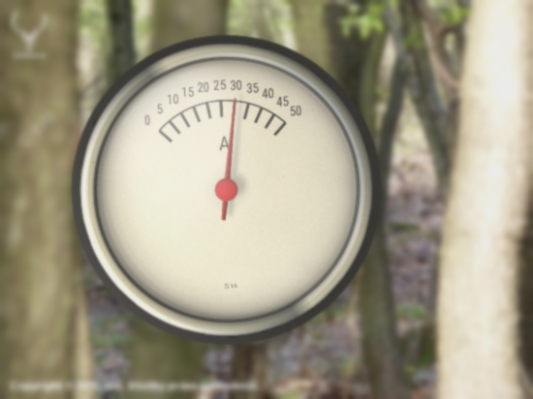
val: 30 (A)
